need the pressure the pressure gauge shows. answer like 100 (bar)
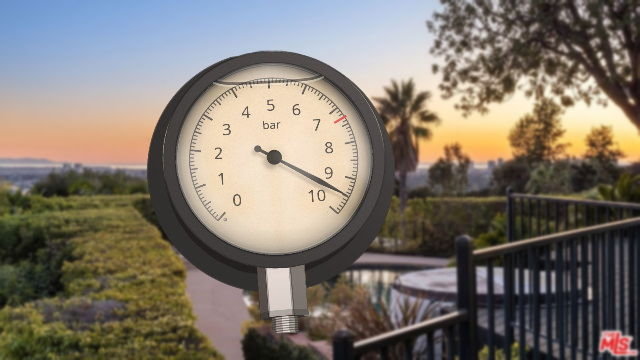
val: 9.5 (bar)
